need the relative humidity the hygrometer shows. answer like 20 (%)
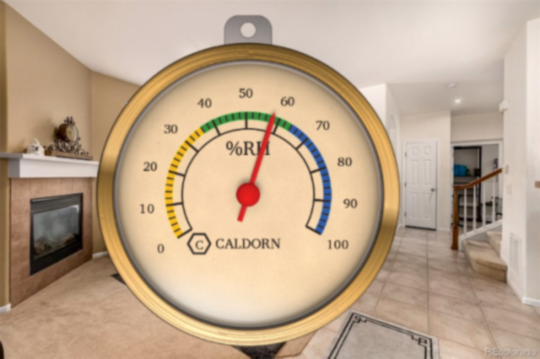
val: 58 (%)
